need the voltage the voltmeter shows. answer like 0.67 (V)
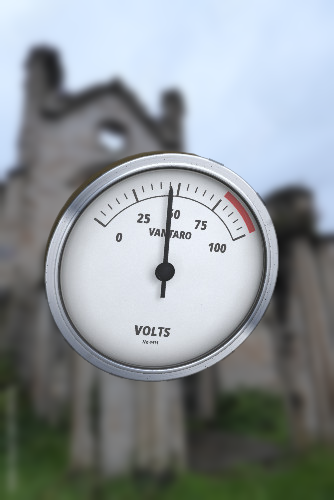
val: 45 (V)
